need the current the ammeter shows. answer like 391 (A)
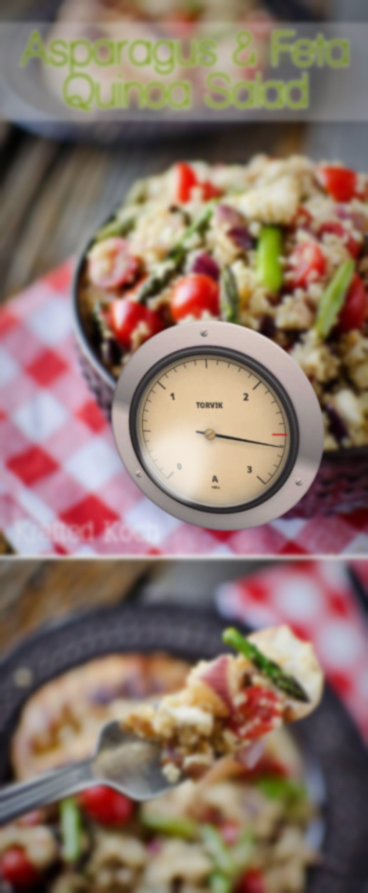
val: 2.6 (A)
